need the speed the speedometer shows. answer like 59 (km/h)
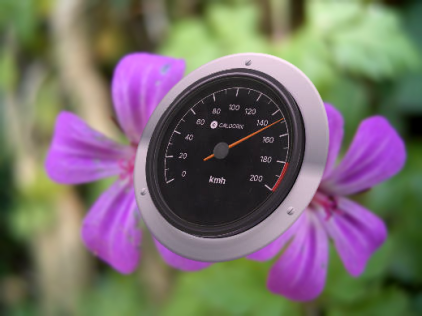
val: 150 (km/h)
